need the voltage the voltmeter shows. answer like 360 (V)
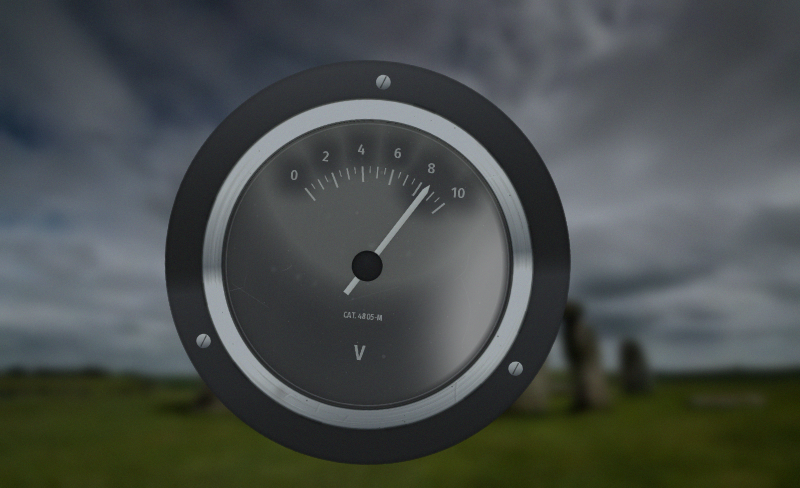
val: 8.5 (V)
